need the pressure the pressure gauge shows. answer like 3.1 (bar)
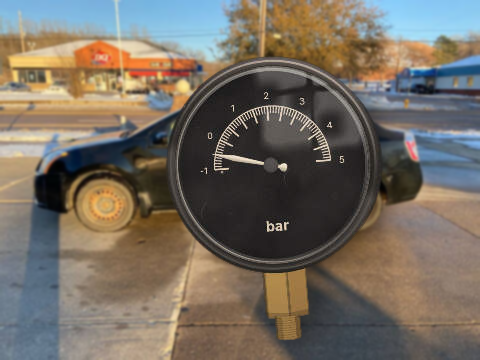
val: -0.5 (bar)
